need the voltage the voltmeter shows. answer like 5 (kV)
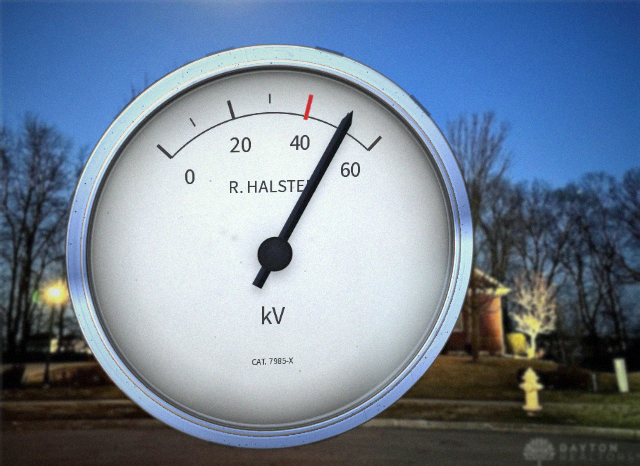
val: 50 (kV)
